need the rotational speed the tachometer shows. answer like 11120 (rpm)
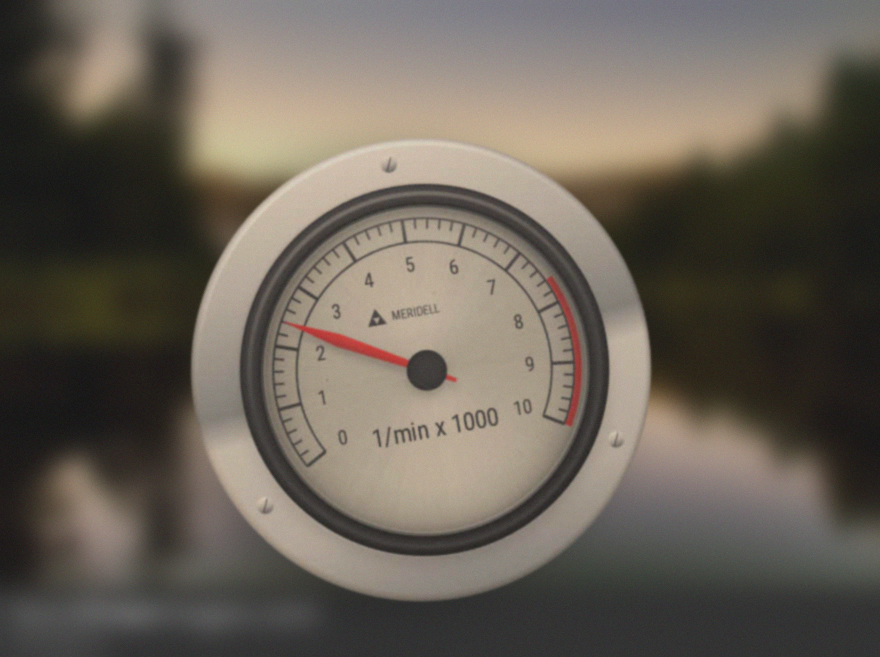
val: 2400 (rpm)
